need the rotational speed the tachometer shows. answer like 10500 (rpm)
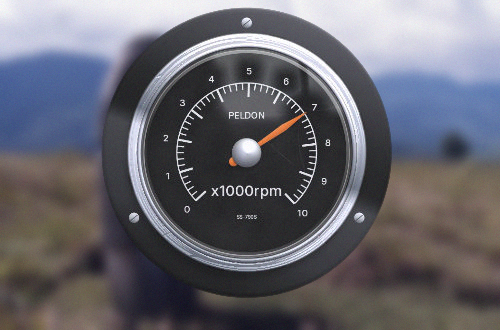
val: 7000 (rpm)
